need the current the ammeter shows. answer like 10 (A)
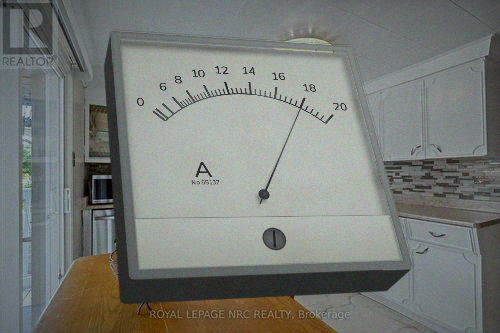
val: 18 (A)
